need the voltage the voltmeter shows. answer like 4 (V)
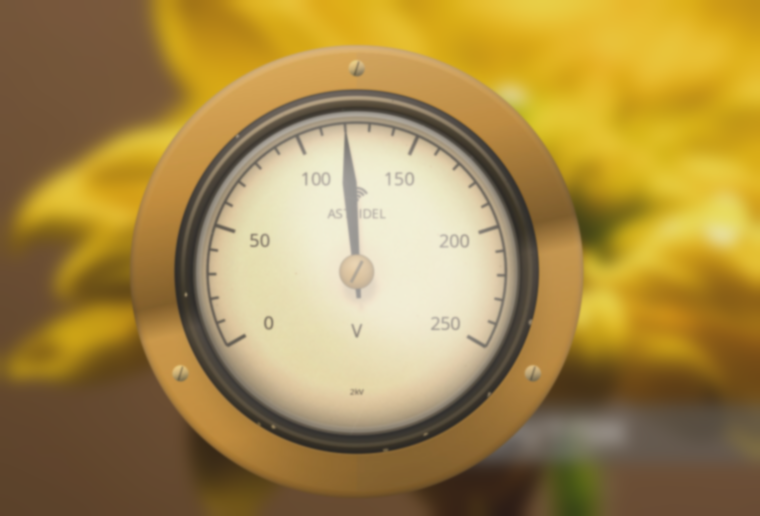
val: 120 (V)
